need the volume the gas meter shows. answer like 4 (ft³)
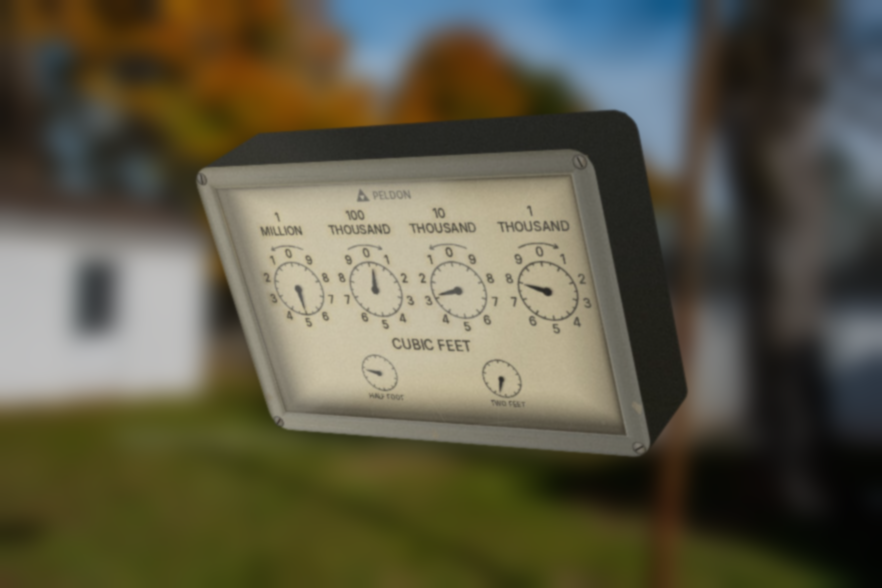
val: 502800 (ft³)
